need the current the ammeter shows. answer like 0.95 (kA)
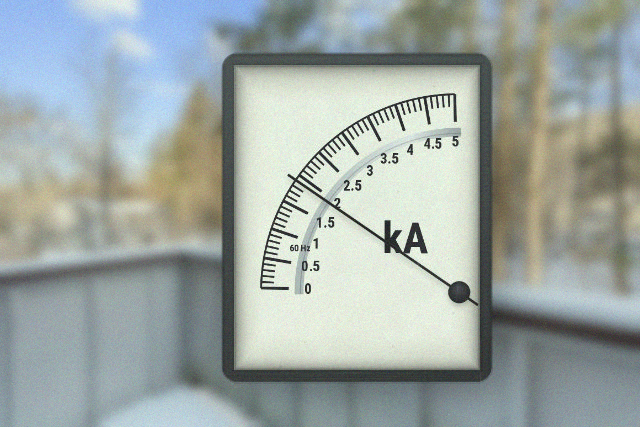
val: 1.9 (kA)
